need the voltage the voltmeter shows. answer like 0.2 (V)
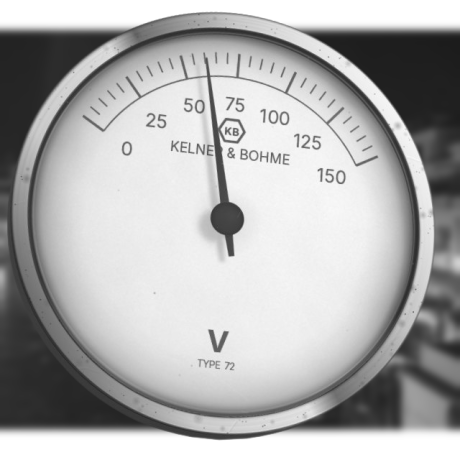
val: 60 (V)
